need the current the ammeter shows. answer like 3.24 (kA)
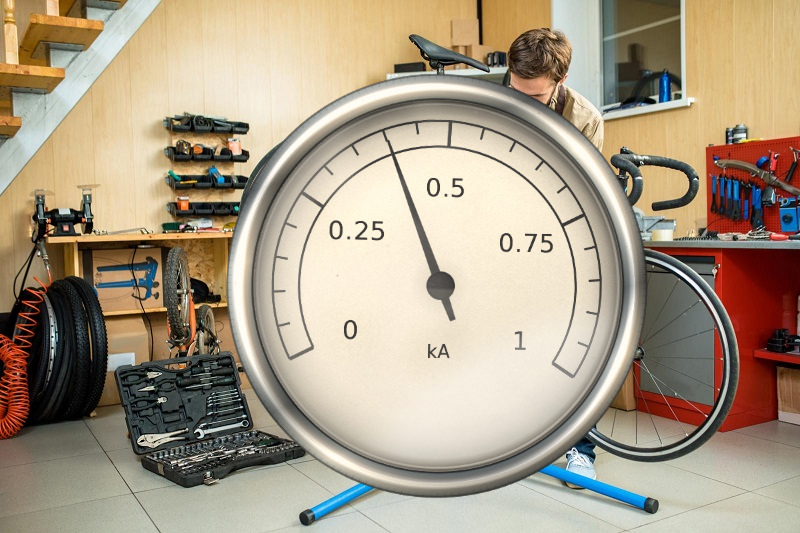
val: 0.4 (kA)
